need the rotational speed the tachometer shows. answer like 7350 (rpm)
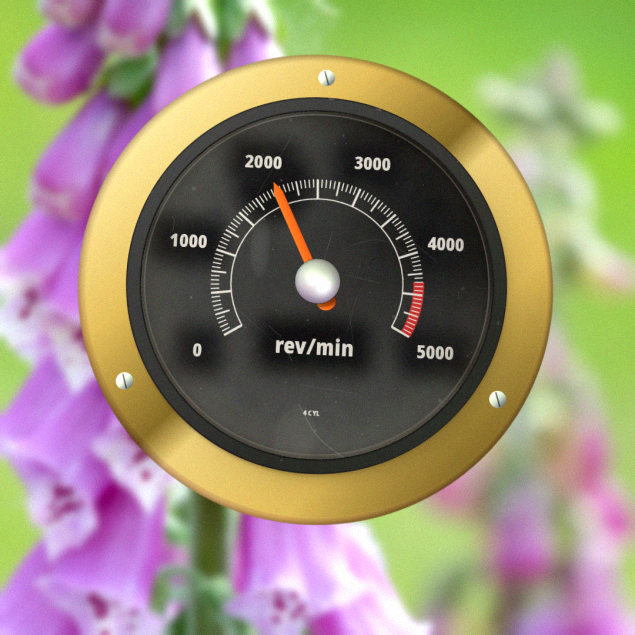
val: 2000 (rpm)
